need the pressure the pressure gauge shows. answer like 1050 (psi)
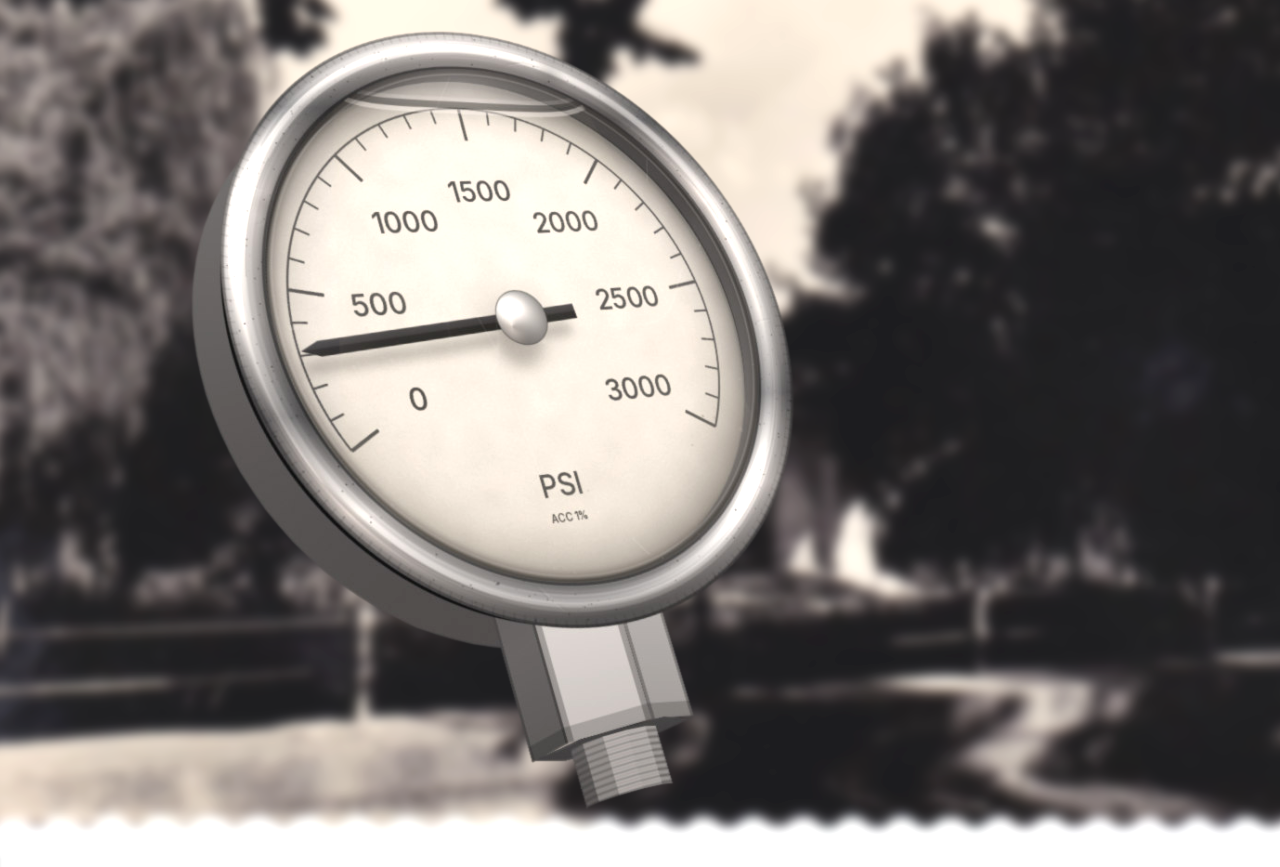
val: 300 (psi)
